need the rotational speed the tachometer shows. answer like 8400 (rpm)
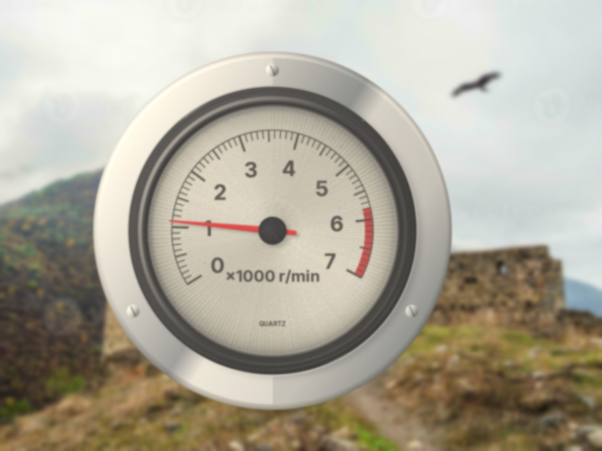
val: 1100 (rpm)
